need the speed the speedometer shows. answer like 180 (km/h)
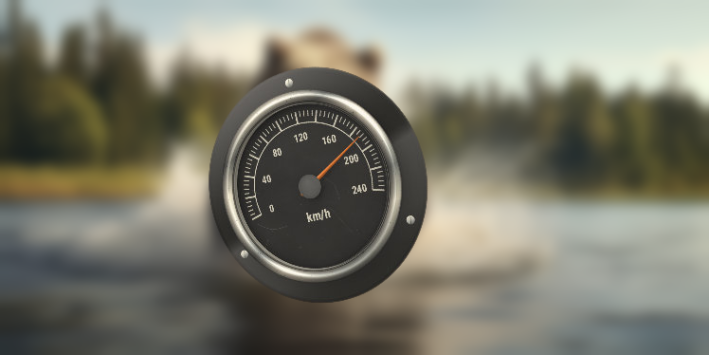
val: 188 (km/h)
